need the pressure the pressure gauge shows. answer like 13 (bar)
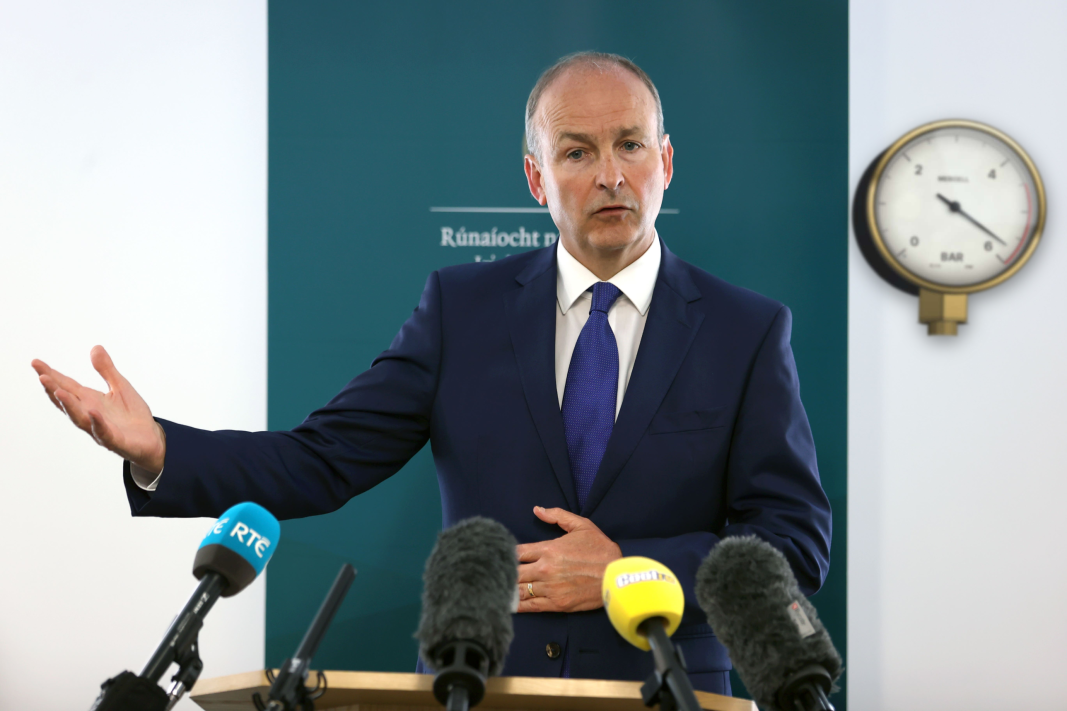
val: 5.75 (bar)
